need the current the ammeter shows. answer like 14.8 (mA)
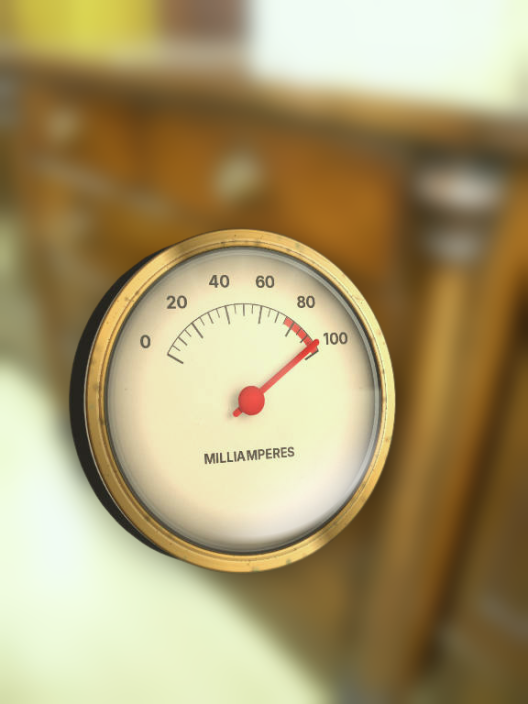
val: 95 (mA)
